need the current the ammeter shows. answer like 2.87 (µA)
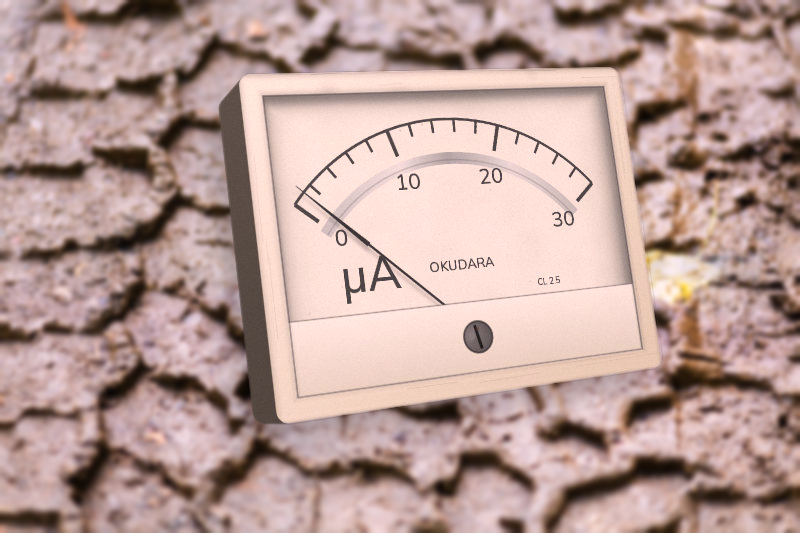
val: 1 (µA)
